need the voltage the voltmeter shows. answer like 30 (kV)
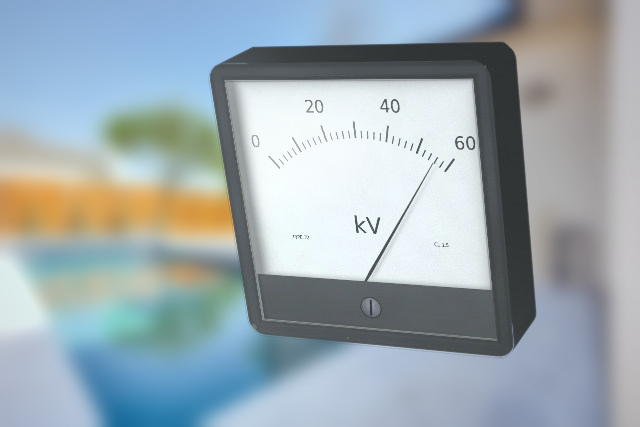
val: 56 (kV)
